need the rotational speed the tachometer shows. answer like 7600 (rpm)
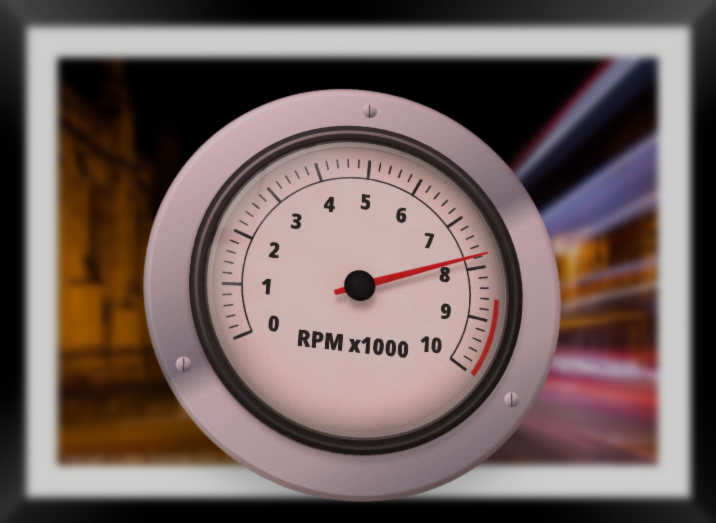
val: 7800 (rpm)
